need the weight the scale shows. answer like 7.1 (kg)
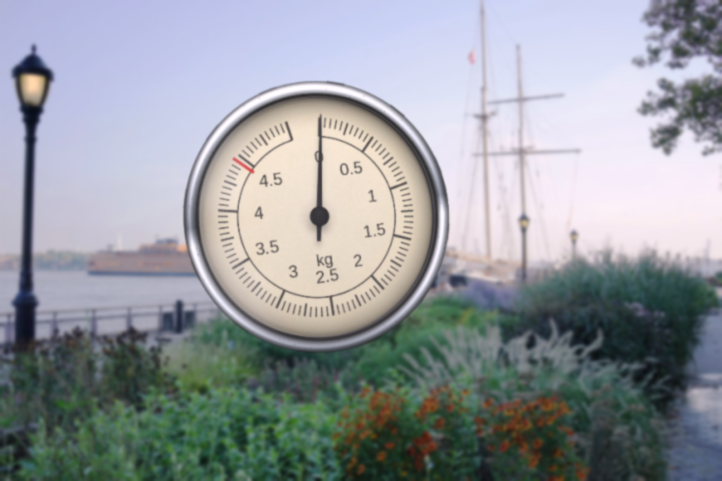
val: 0 (kg)
